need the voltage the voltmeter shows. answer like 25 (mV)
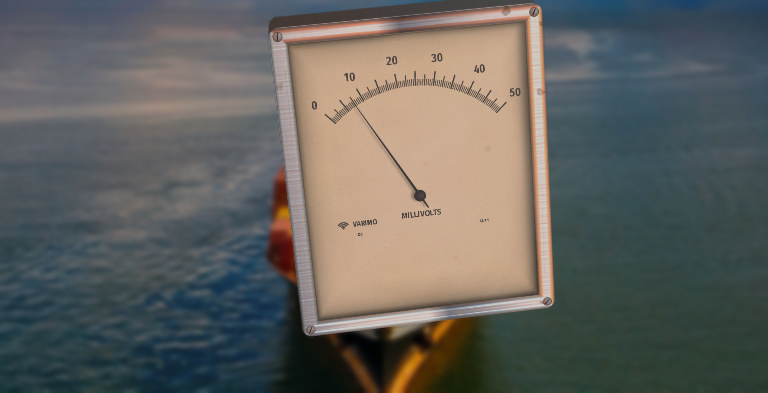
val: 7.5 (mV)
